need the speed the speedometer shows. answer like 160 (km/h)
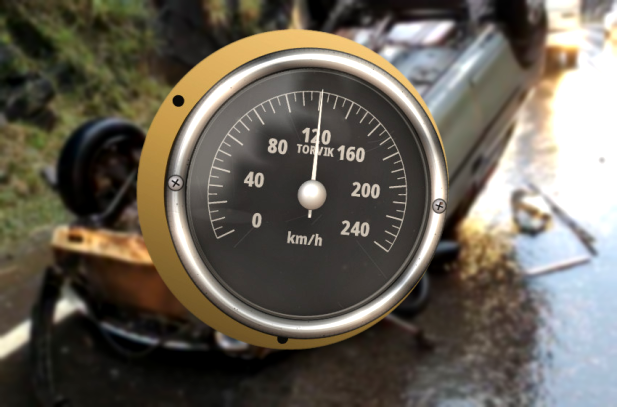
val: 120 (km/h)
